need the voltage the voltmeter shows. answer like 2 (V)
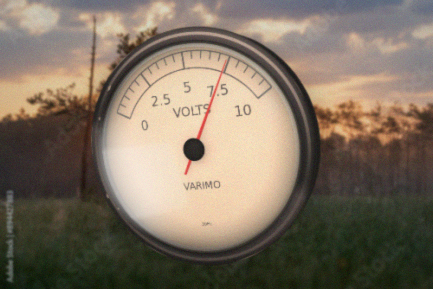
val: 7.5 (V)
